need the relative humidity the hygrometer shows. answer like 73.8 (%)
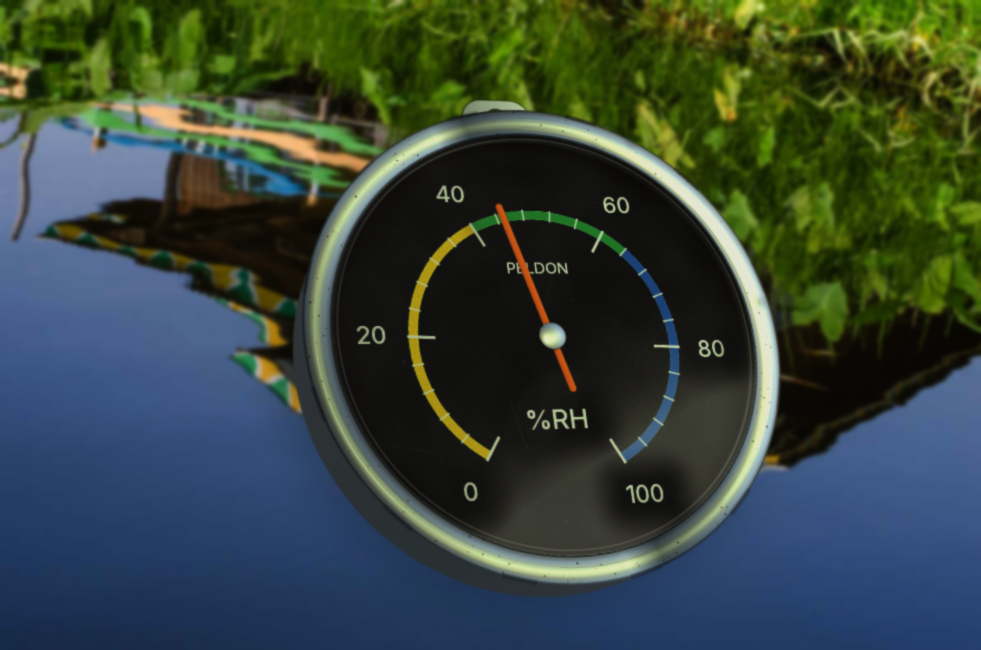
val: 44 (%)
